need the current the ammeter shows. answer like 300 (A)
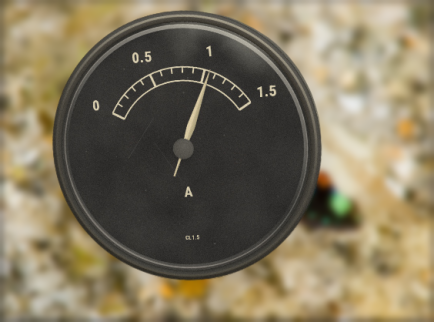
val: 1.05 (A)
